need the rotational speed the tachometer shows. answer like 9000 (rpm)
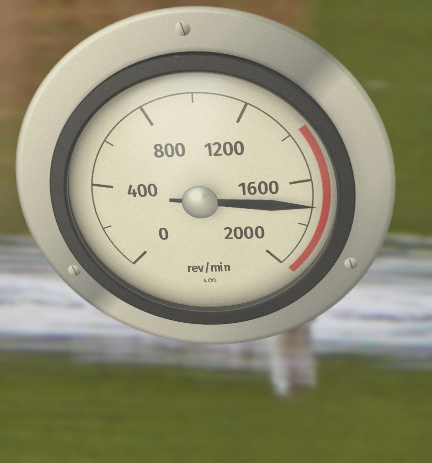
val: 1700 (rpm)
